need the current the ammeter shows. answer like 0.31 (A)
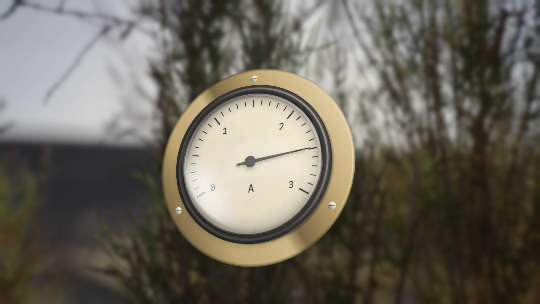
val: 2.5 (A)
